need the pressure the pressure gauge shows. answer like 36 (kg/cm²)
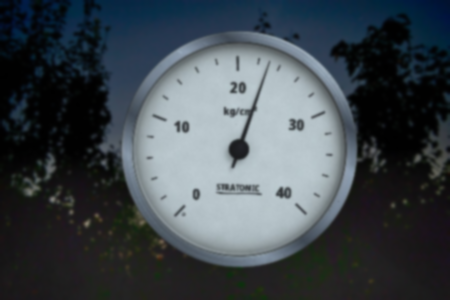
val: 23 (kg/cm²)
